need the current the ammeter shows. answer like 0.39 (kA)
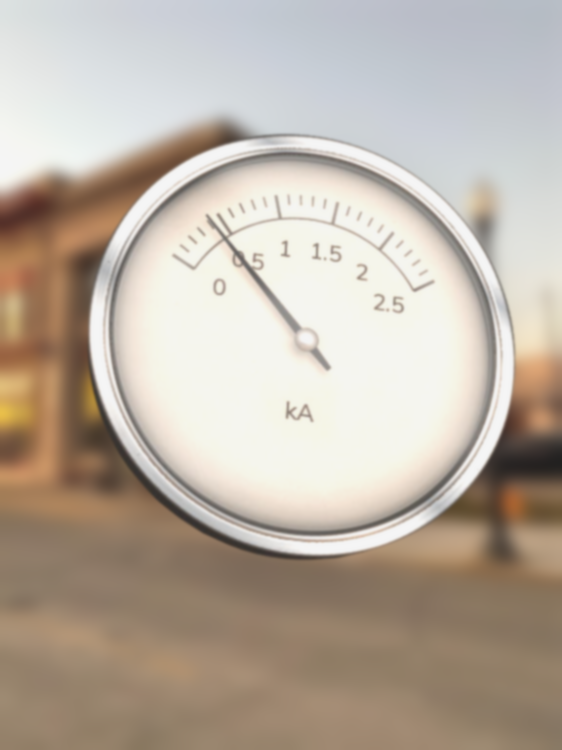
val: 0.4 (kA)
